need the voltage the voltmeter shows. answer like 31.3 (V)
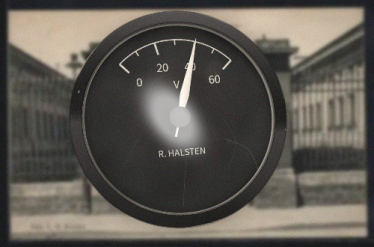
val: 40 (V)
